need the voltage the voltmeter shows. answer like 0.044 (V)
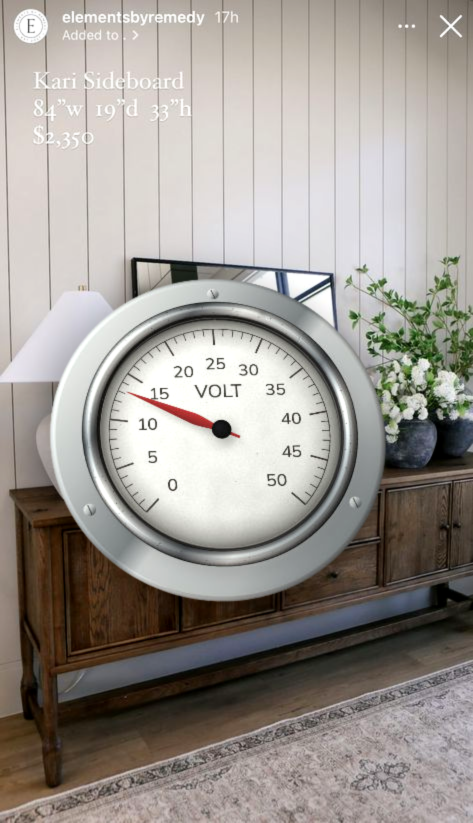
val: 13 (V)
